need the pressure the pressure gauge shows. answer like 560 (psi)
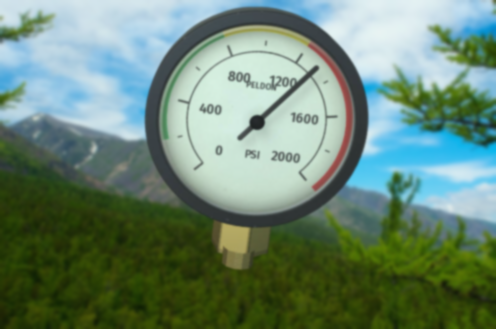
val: 1300 (psi)
